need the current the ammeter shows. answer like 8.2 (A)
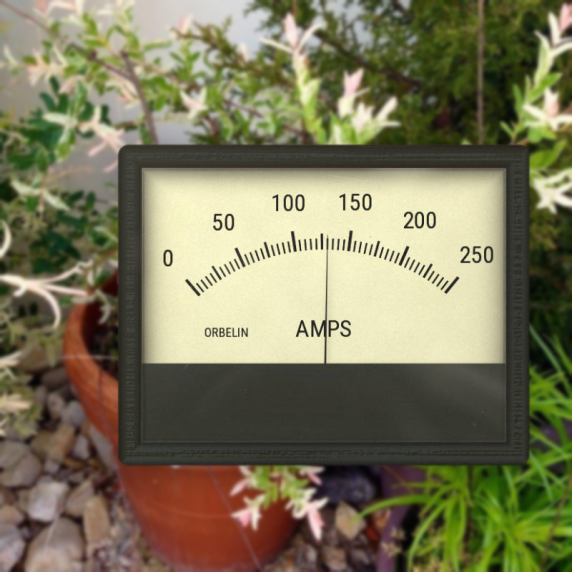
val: 130 (A)
